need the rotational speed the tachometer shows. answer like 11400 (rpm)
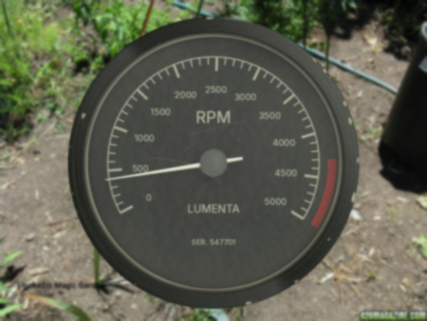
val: 400 (rpm)
